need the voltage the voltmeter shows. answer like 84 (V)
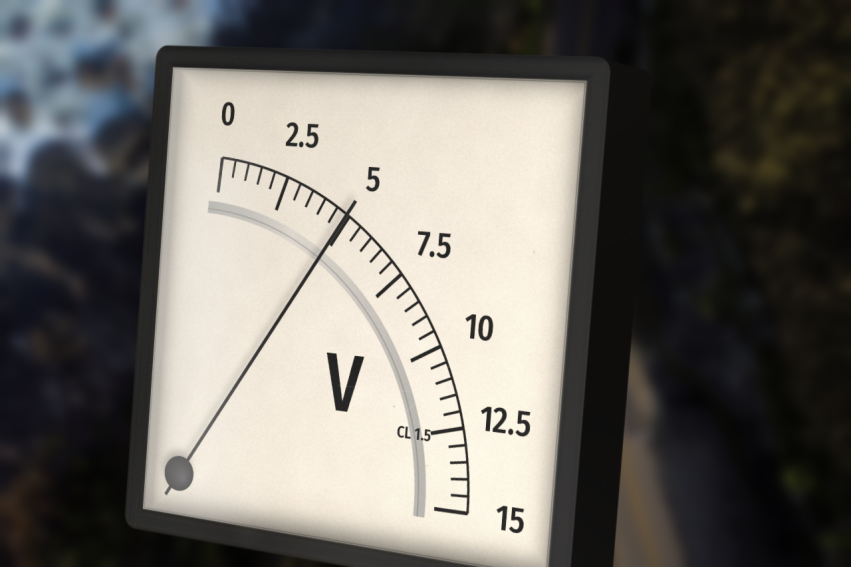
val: 5 (V)
